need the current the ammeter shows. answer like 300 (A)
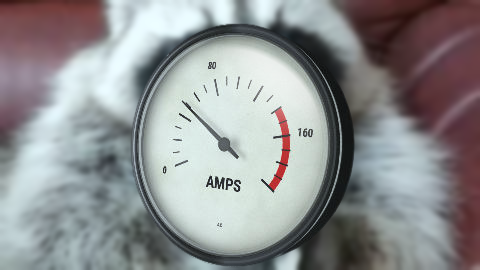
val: 50 (A)
